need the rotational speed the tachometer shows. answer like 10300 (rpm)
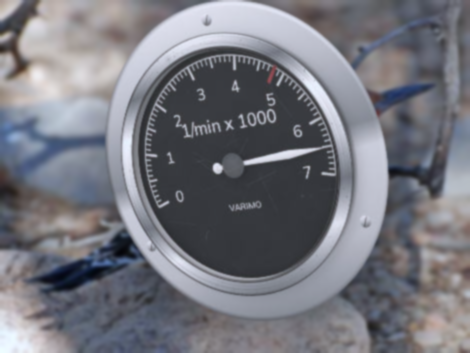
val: 6500 (rpm)
